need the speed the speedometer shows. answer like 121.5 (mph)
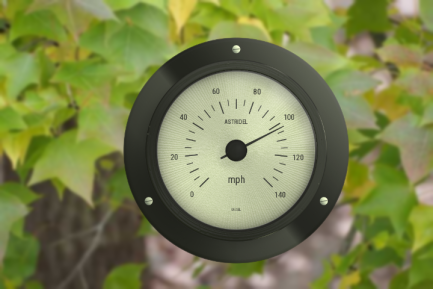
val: 102.5 (mph)
